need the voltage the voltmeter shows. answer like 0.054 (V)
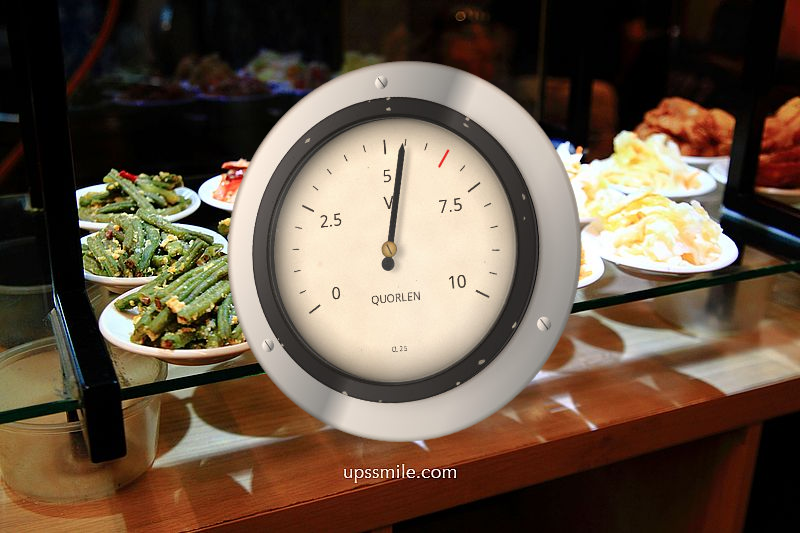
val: 5.5 (V)
